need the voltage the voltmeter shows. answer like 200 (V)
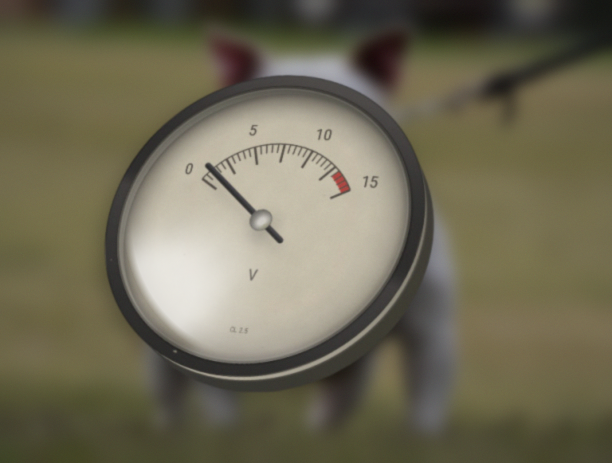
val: 1 (V)
